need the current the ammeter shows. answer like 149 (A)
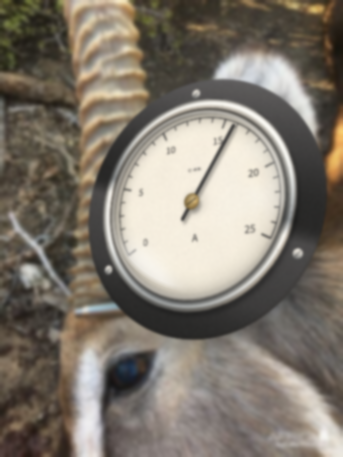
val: 16 (A)
